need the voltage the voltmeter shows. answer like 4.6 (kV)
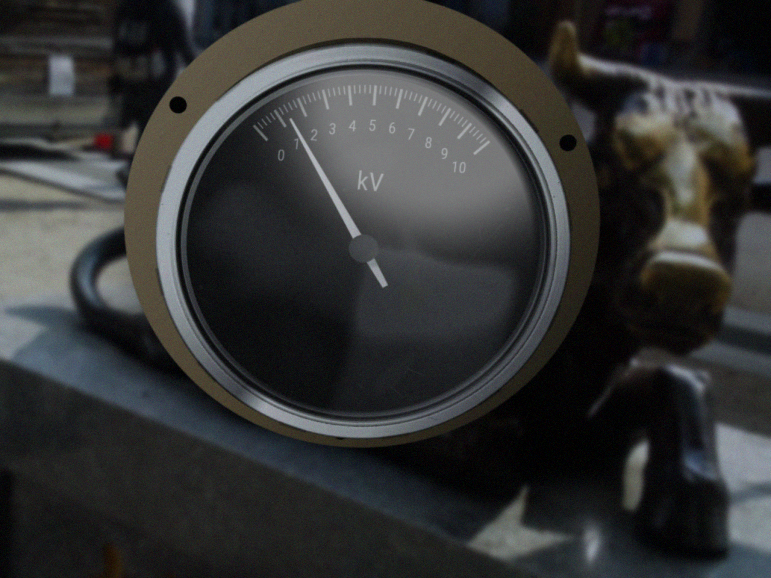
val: 1.4 (kV)
